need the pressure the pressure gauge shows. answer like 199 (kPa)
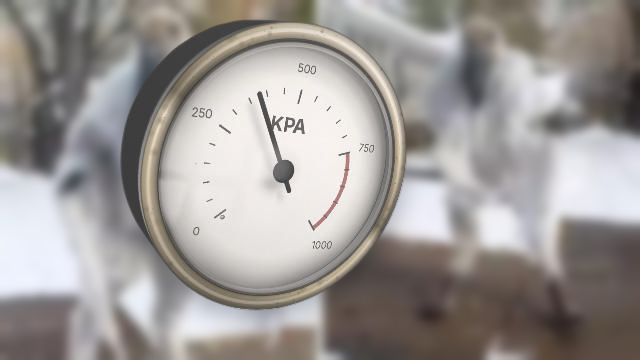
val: 375 (kPa)
